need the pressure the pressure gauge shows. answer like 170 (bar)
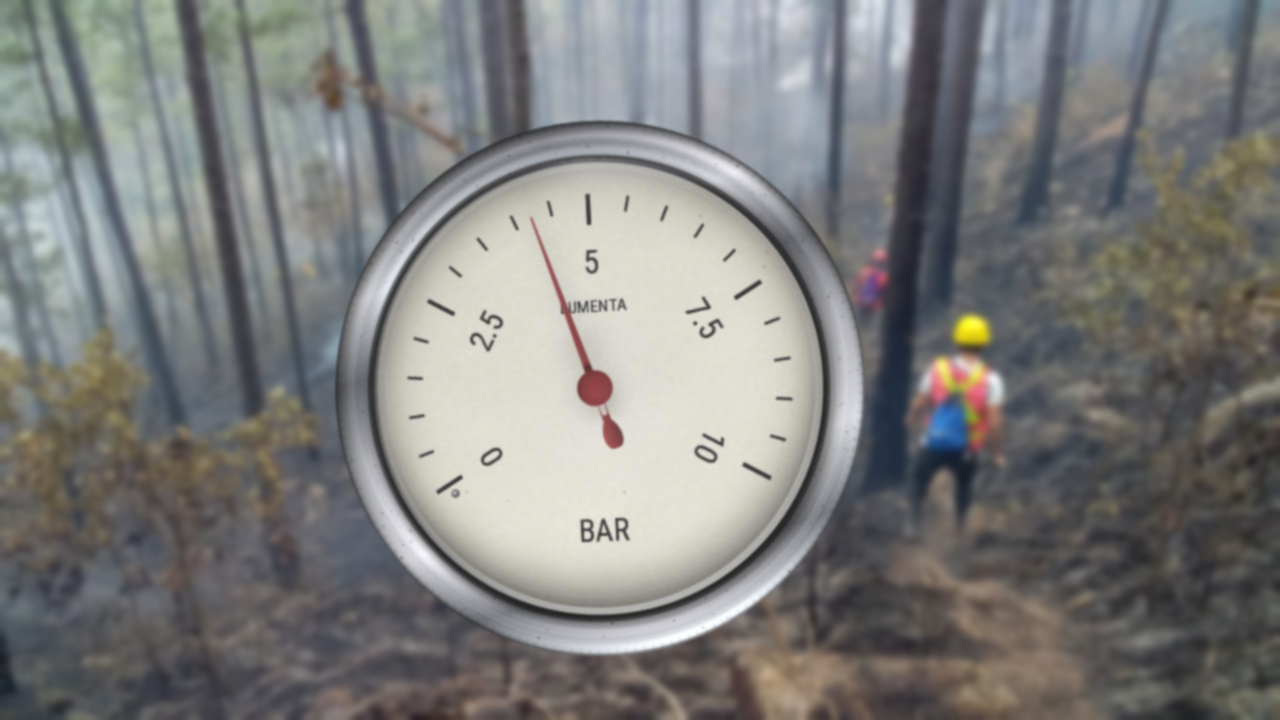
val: 4.25 (bar)
